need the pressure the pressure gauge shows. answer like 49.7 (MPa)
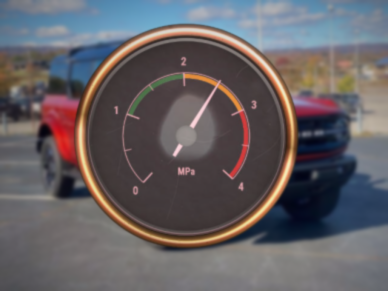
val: 2.5 (MPa)
